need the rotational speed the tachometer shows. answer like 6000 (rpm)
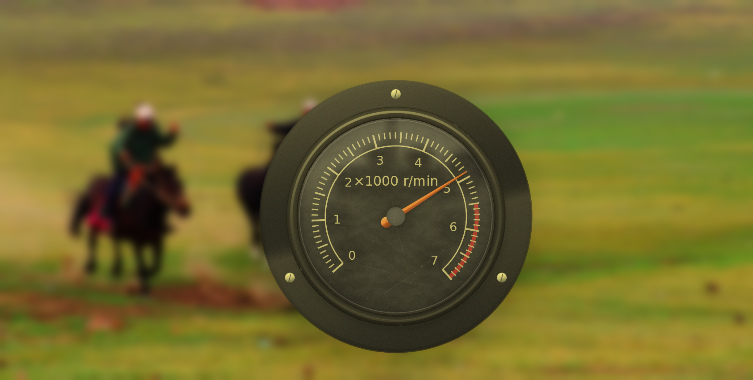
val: 4900 (rpm)
